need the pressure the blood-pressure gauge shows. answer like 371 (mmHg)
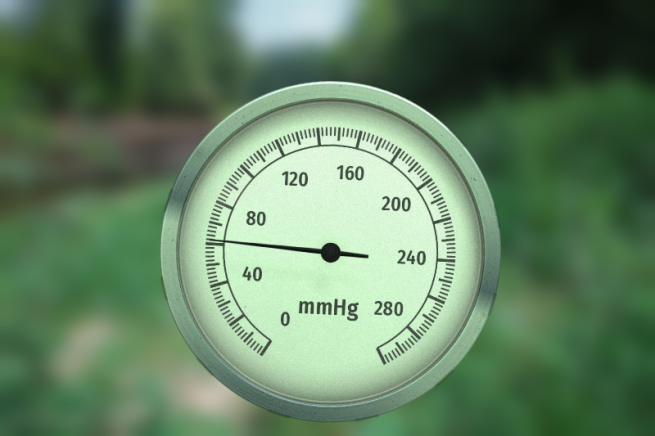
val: 62 (mmHg)
